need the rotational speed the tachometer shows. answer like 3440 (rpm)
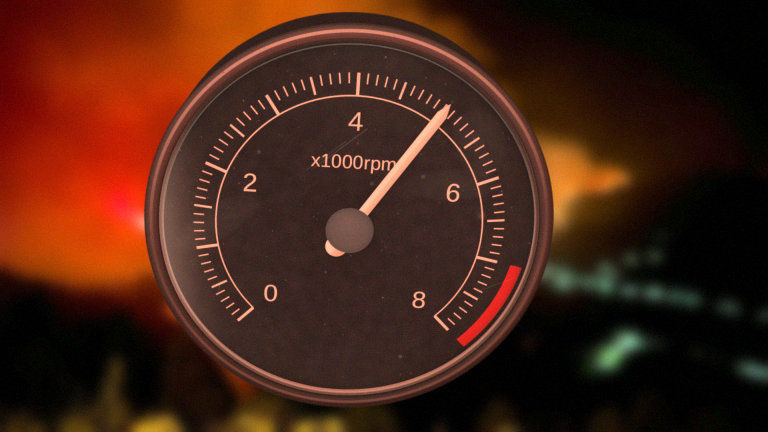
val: 5000 (rpm)
